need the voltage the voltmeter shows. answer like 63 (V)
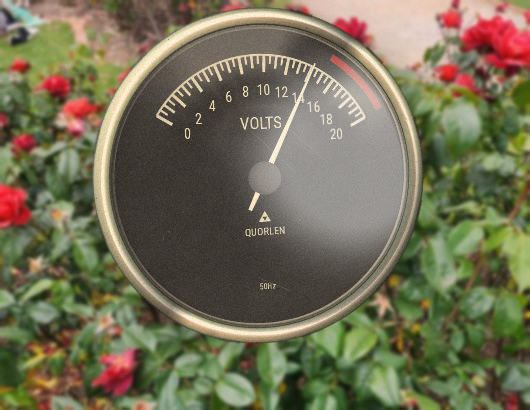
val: 14 (V)
